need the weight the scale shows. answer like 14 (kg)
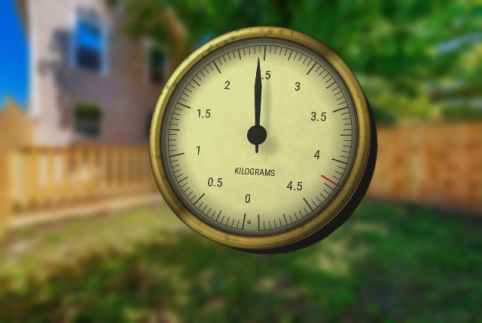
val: 2.45 (kg)
